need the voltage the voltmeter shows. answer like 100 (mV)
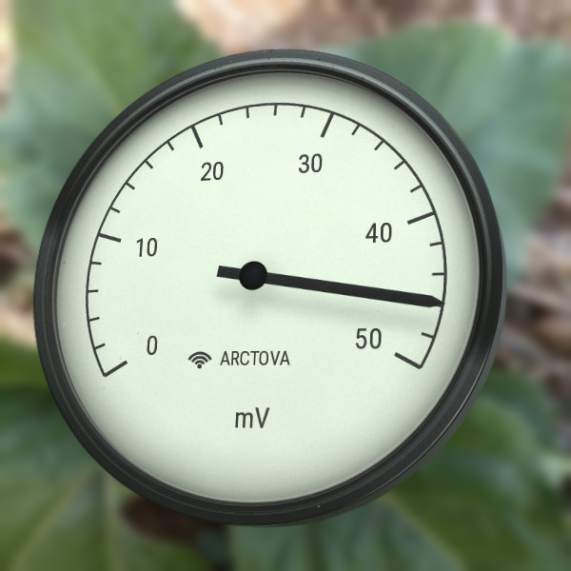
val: 46 (mV)
